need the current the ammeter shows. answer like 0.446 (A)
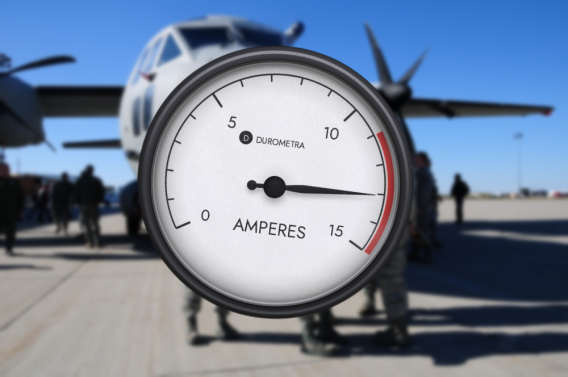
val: 13 (A)
